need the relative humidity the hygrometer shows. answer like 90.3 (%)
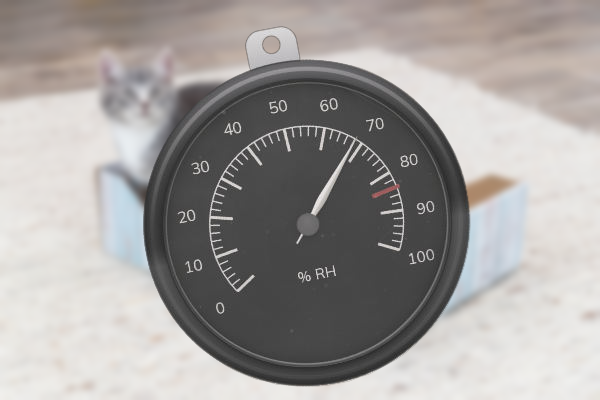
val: 68 (%)
